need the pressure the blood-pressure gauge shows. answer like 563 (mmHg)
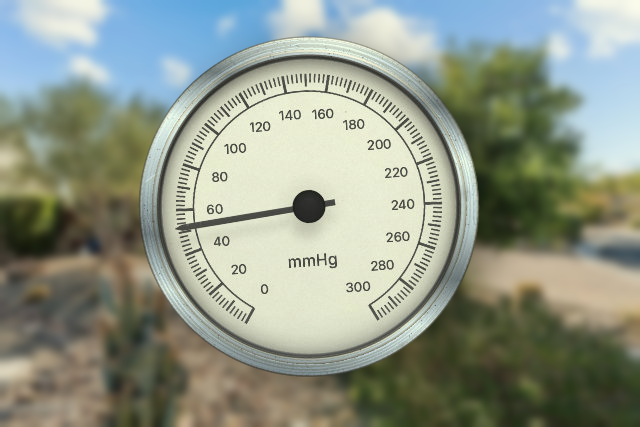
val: 52 (mmHg)
